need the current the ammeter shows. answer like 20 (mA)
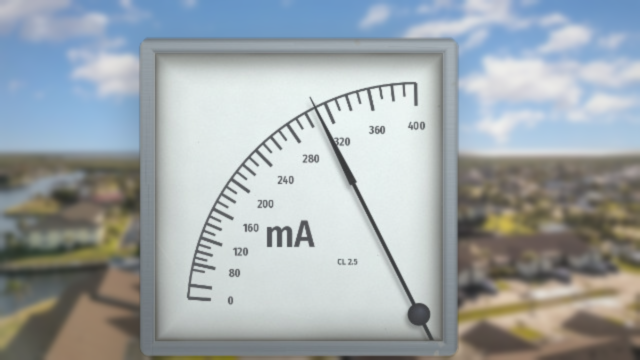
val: 310 (mA)
